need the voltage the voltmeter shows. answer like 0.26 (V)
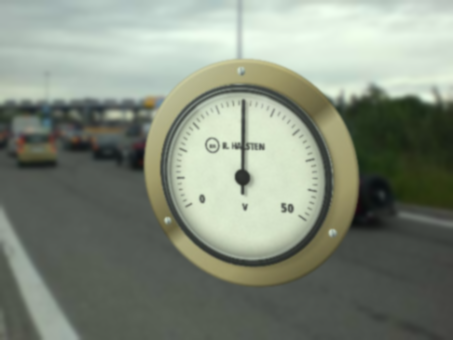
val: 25 (V)
